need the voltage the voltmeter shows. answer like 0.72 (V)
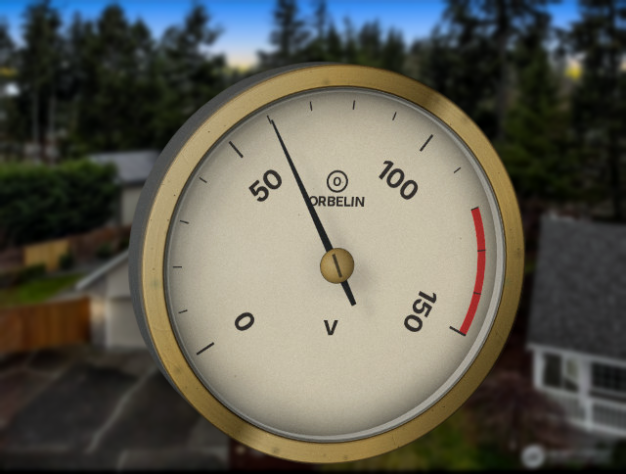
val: 60 (V)
